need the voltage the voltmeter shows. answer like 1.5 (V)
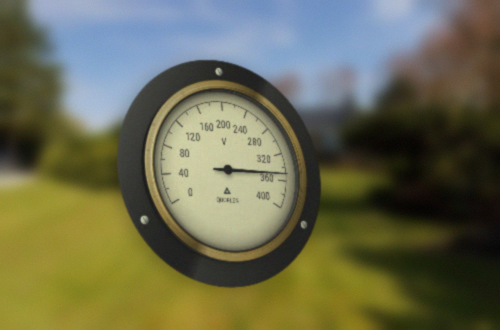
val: 350 (V)
